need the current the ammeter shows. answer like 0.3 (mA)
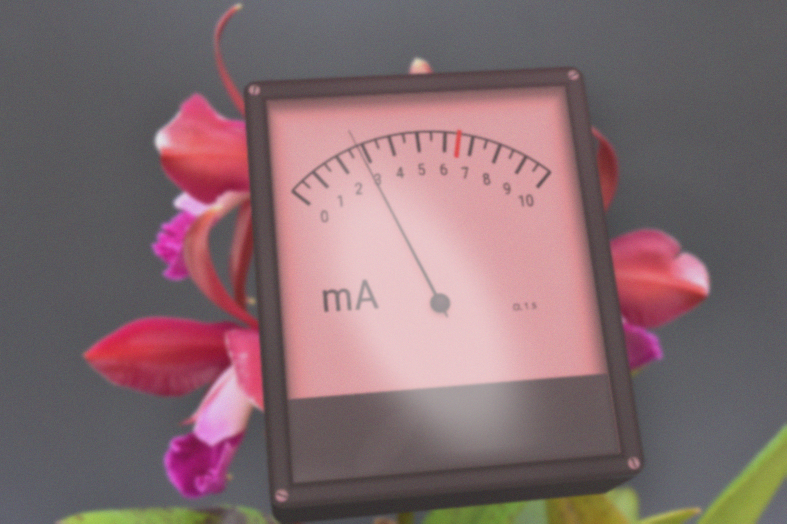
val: 2.75 (mA)
